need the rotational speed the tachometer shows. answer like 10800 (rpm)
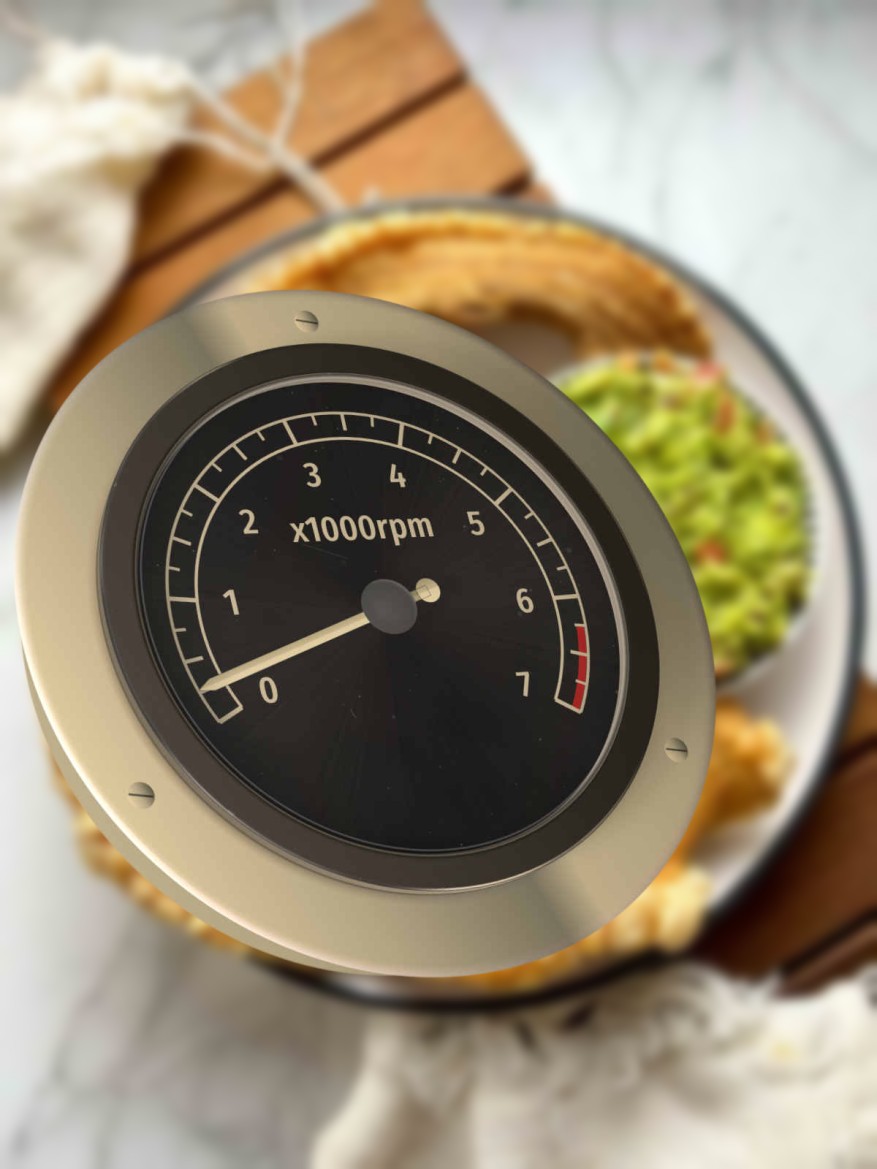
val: 250 (rpm)
